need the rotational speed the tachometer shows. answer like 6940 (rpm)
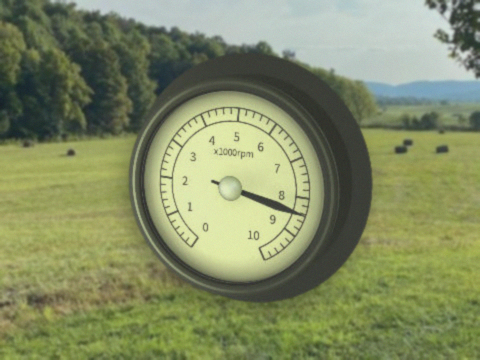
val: 8400 (rpm)
